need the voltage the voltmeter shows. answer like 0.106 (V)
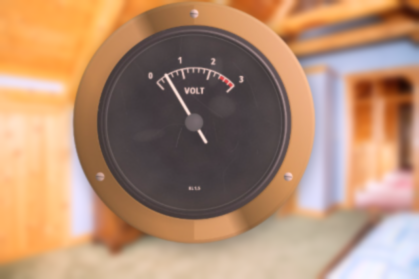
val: 0.4 (V)
